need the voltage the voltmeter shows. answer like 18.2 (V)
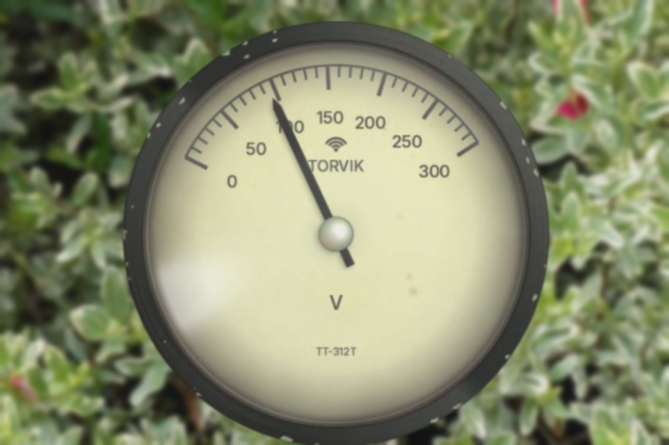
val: 95 (V)
